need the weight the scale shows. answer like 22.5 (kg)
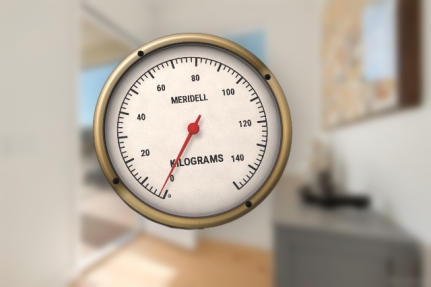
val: 2 (kg)
